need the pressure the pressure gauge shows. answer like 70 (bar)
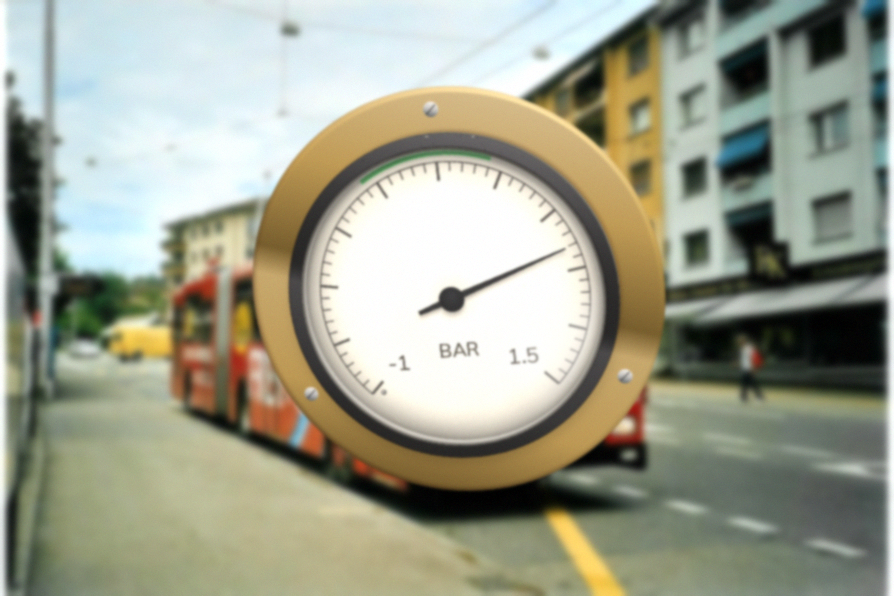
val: 0.9 (bar)
